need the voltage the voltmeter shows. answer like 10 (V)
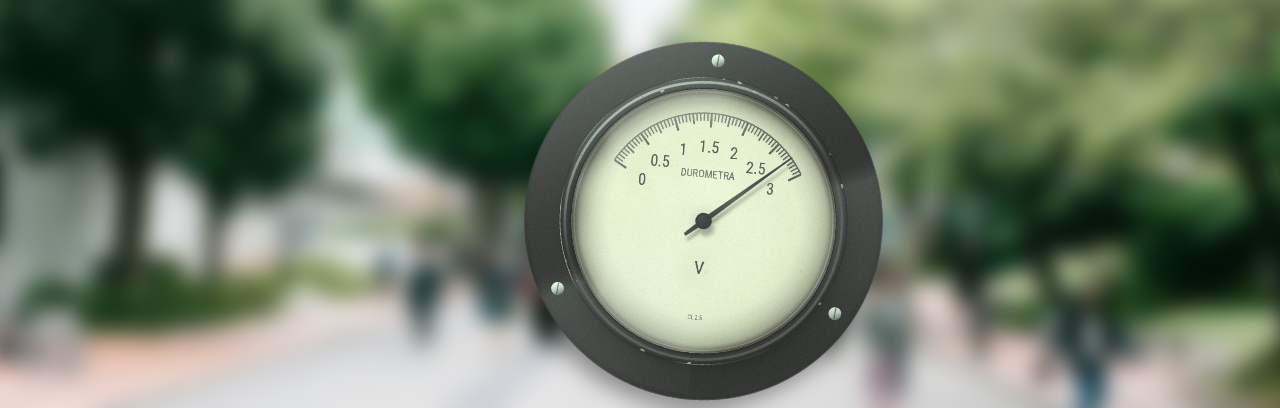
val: 2.75 (V)
